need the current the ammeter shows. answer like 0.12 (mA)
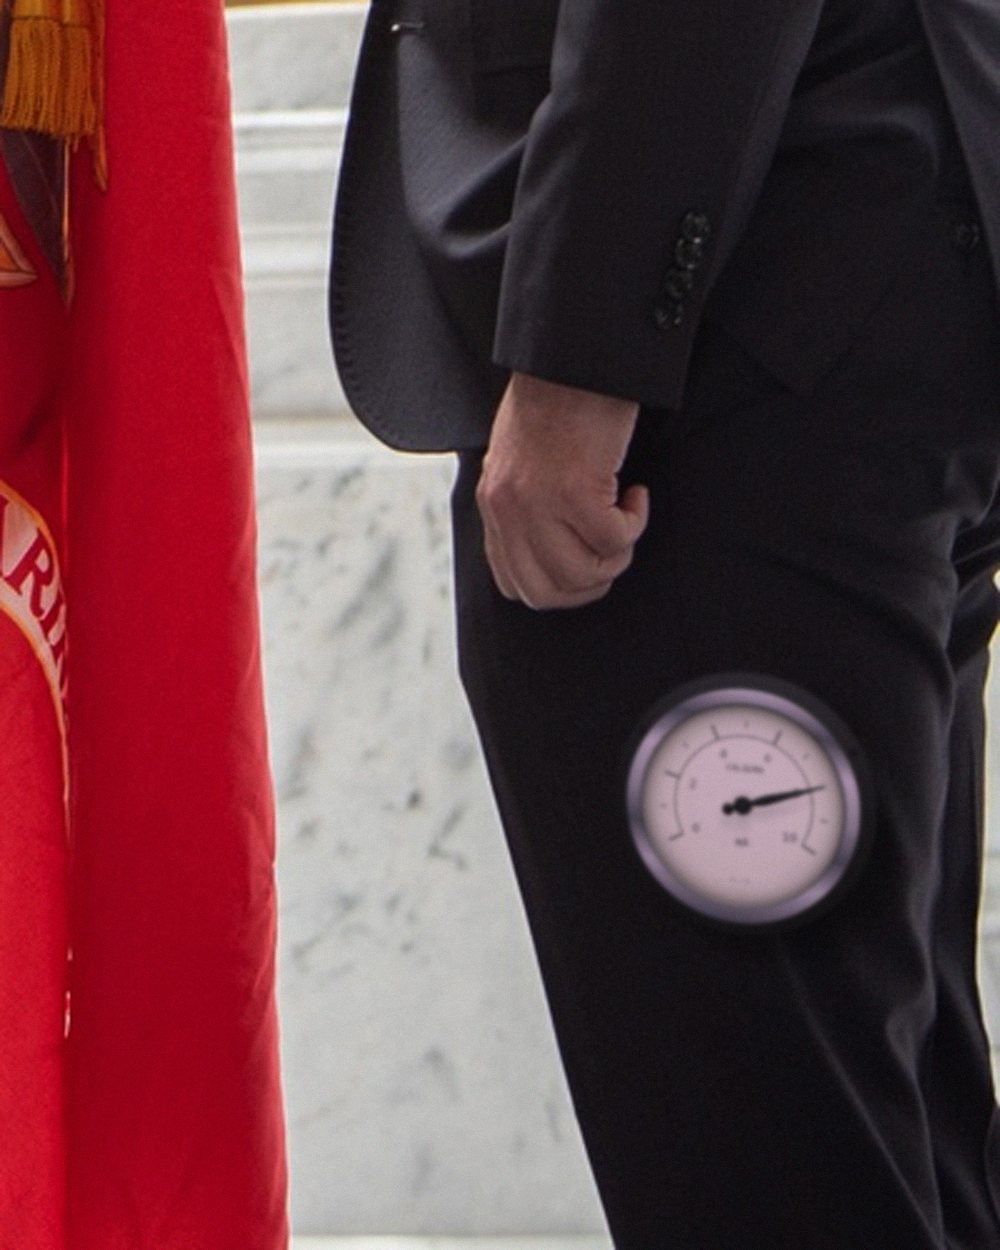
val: 8 (mA)
